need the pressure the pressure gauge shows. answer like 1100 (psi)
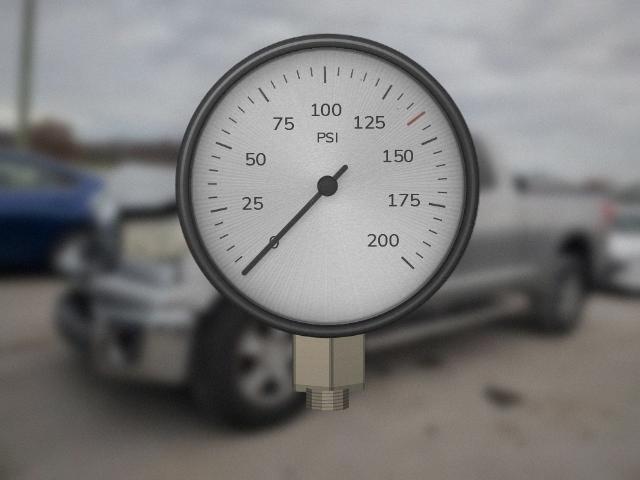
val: 0 (psi)
